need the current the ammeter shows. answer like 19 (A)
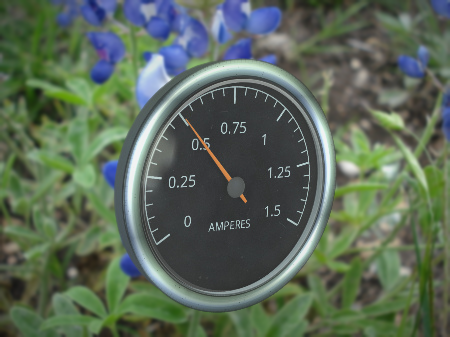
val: 0.5 (A)
